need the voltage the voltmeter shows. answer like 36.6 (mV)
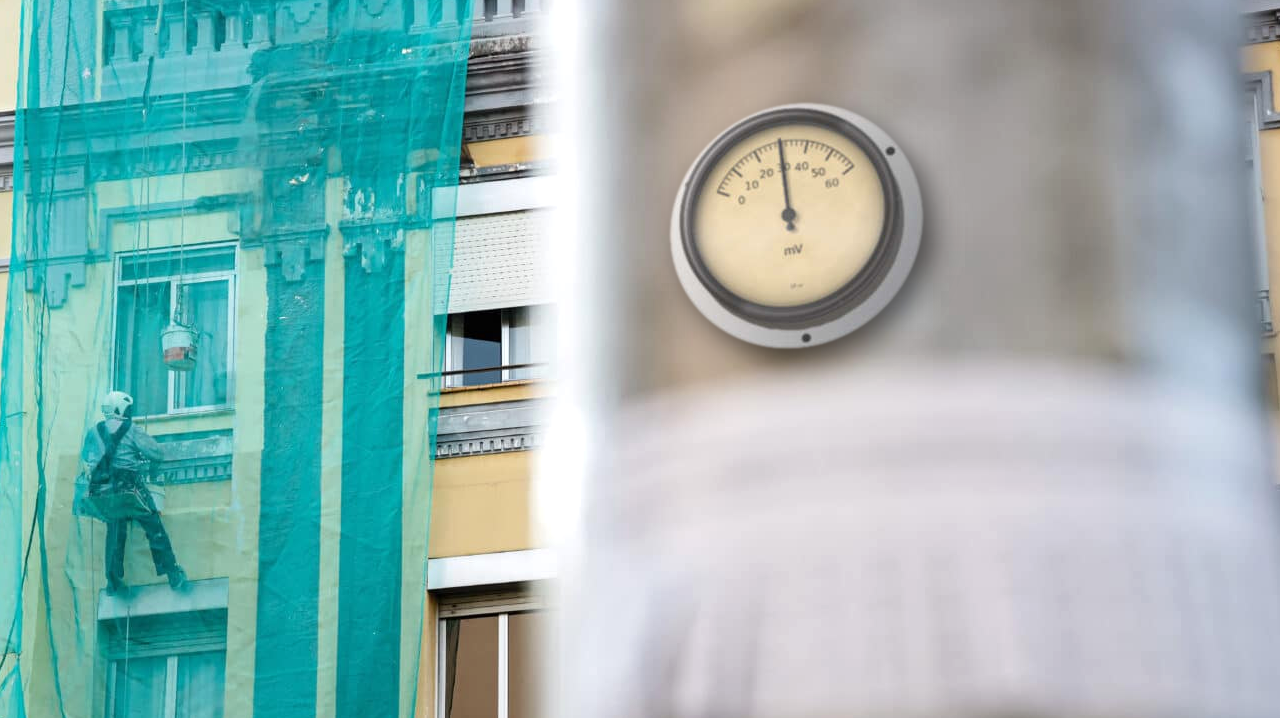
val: 30 (mV)
